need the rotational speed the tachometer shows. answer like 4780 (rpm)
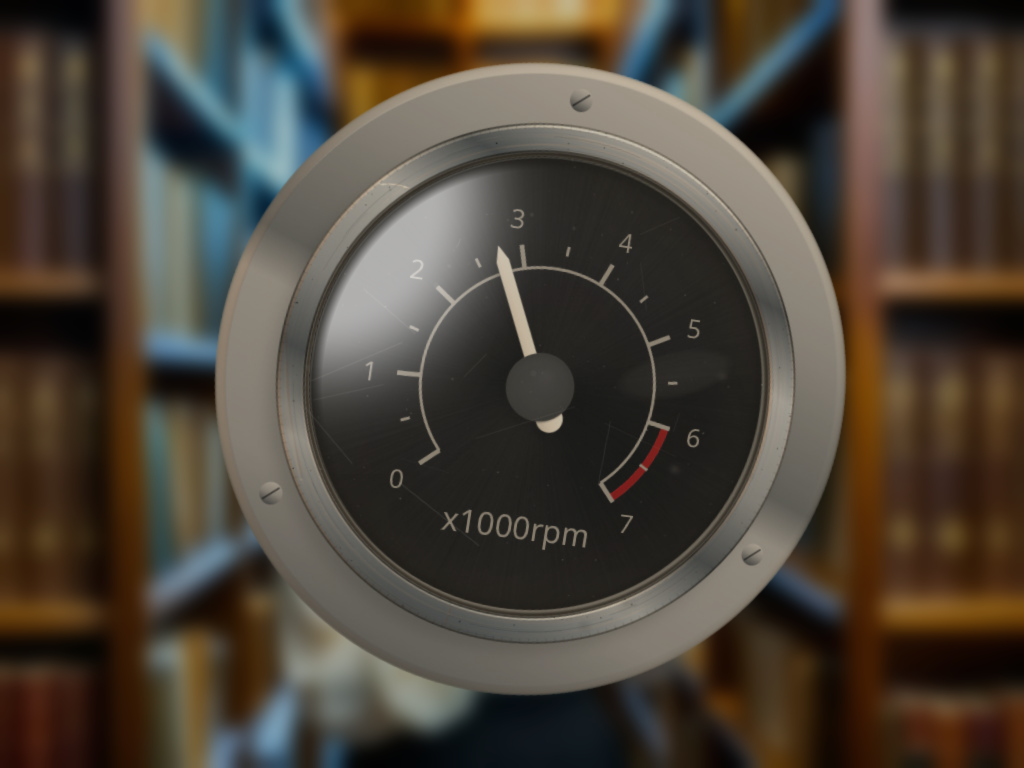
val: 2750 (rpm)
